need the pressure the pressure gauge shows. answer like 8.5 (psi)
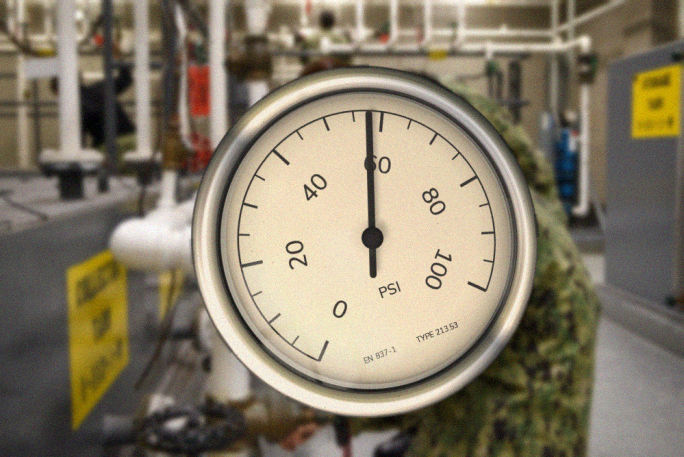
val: 57.5 (psi)
